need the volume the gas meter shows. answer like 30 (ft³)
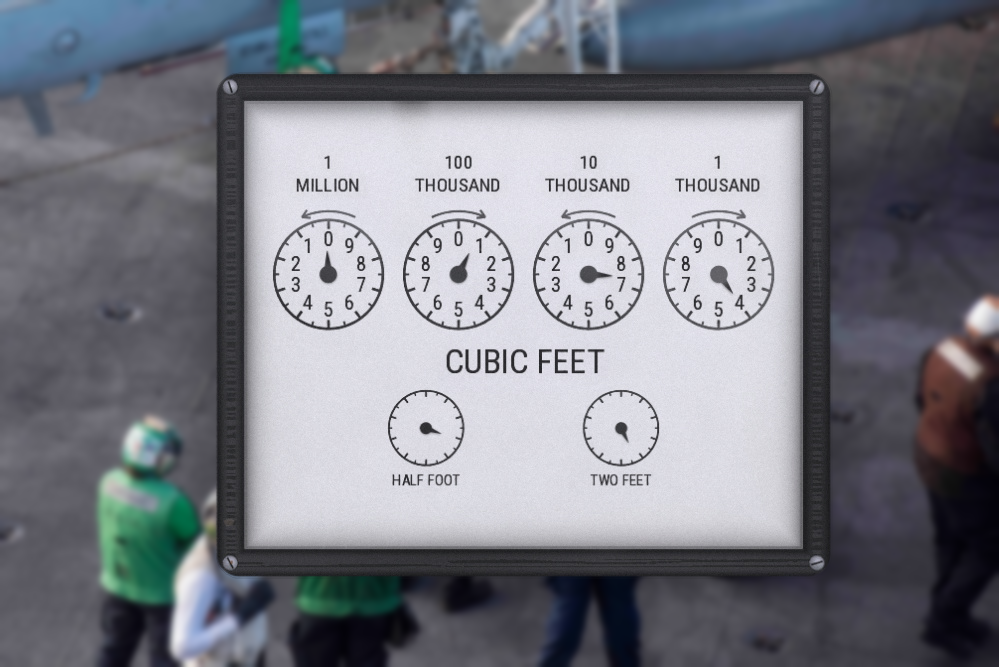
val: 7400 (ft³)
